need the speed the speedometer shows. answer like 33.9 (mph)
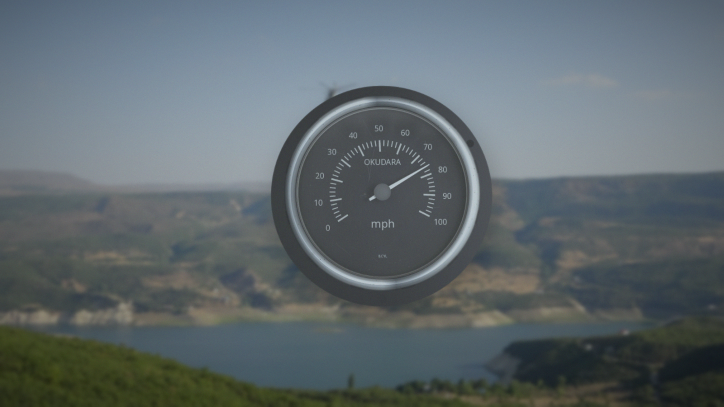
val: 76 (mph)
